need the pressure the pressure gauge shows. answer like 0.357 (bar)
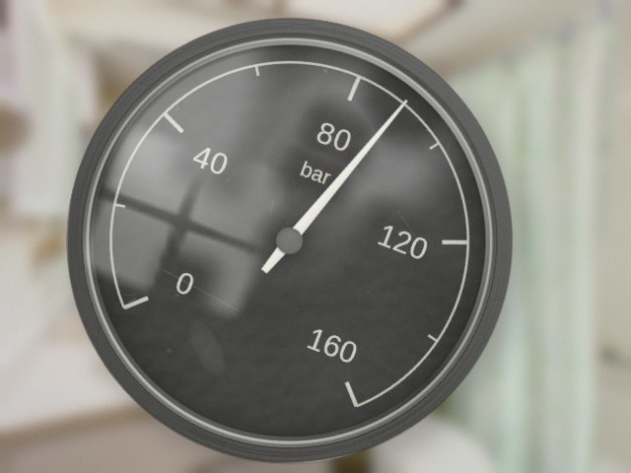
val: 90 (bar)
